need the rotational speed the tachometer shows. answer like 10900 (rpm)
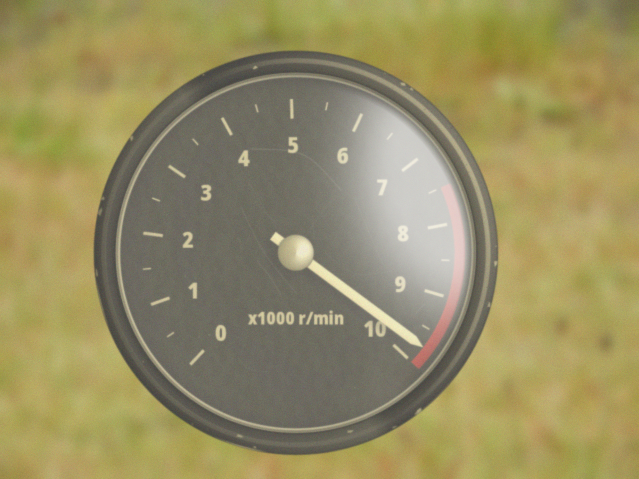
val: 9750 (rpm)
